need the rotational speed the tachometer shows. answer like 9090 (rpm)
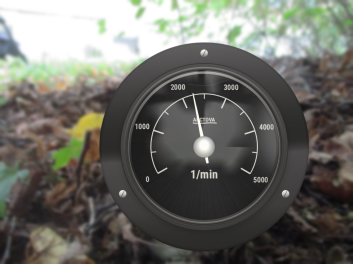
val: 2250 (rpm)
